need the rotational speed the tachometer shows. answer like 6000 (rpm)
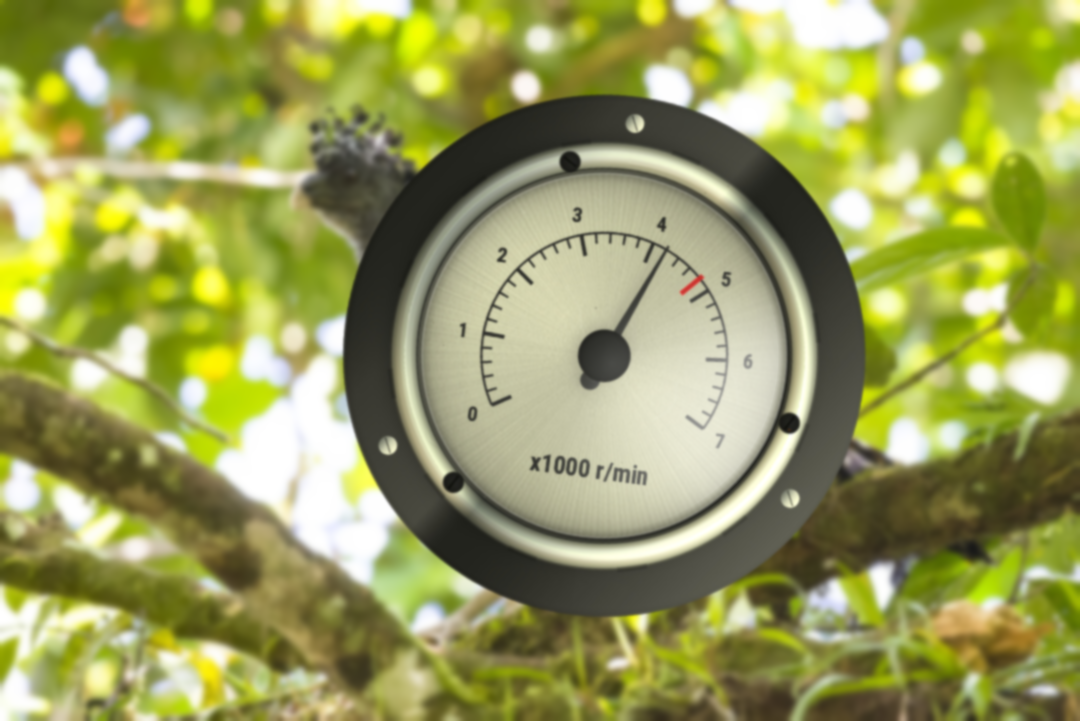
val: 4200 (rpm)
